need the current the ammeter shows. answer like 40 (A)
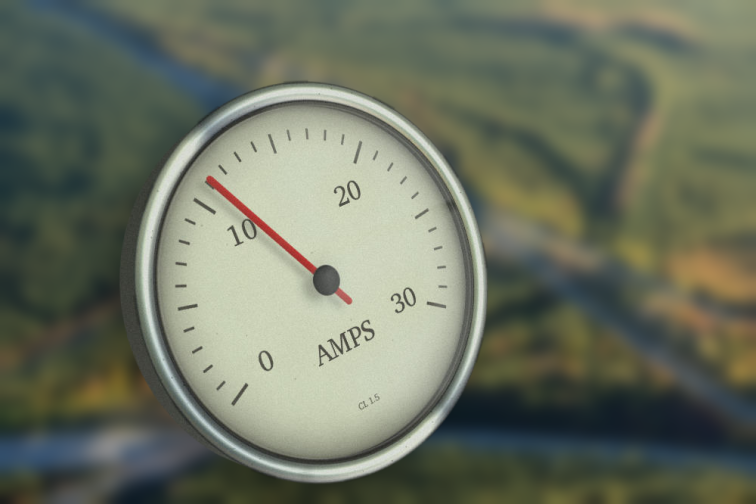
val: 11 (A)
